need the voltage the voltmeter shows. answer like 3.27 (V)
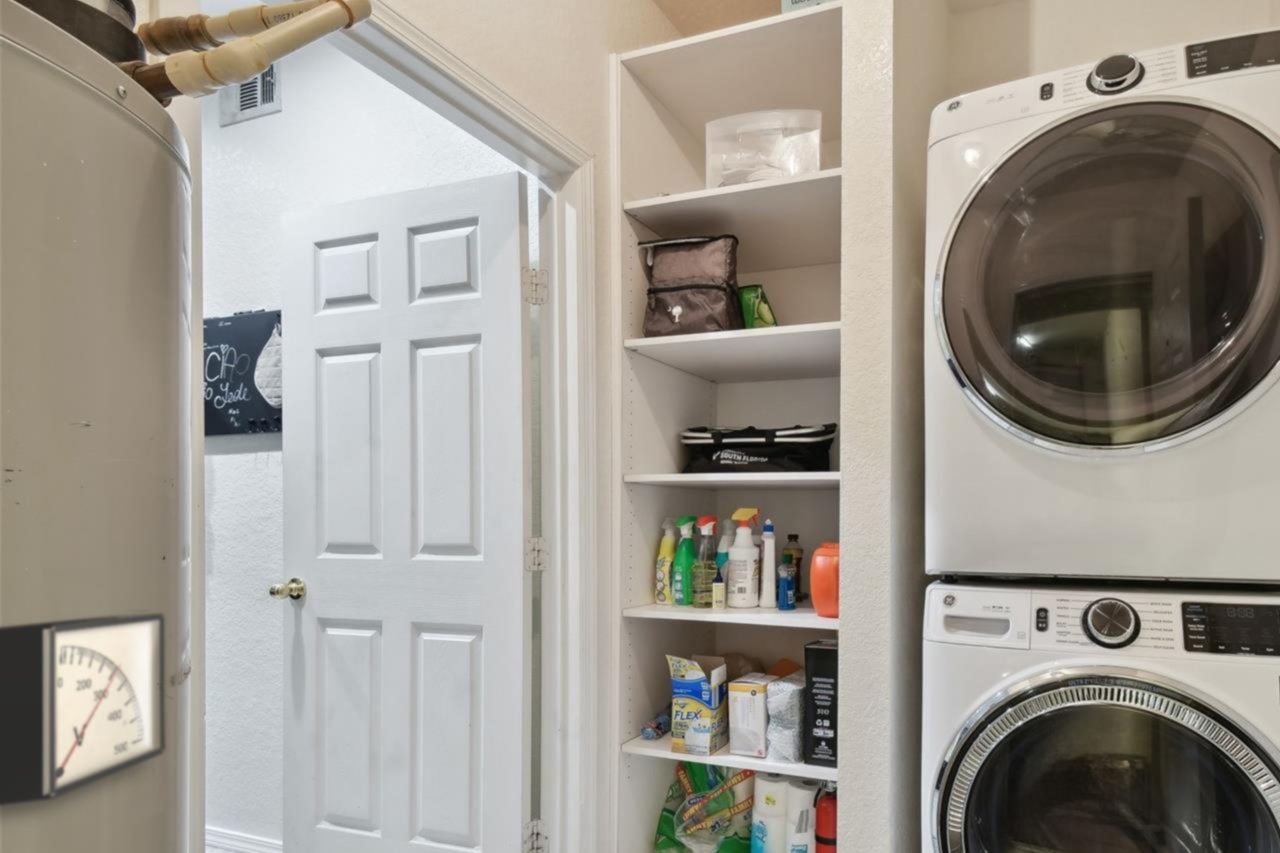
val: 300 (V)
